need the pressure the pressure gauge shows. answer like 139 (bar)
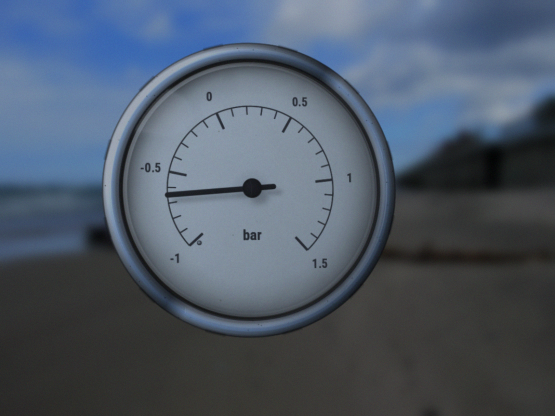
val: -0.65 (bar)
